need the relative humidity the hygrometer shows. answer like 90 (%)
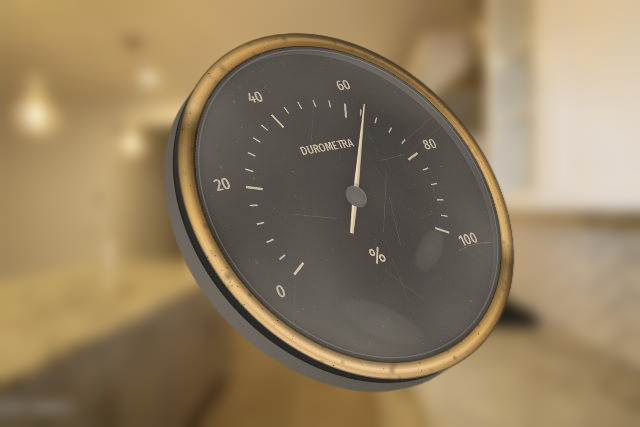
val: 64 (%)
